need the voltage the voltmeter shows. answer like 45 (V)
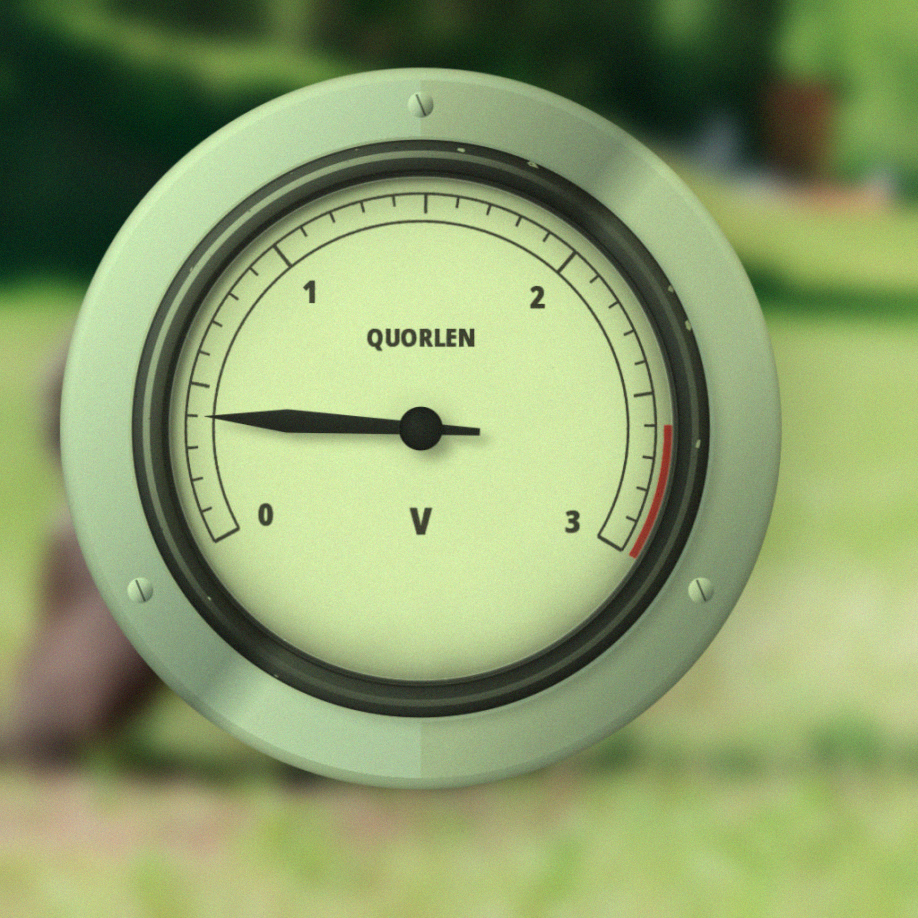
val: 0.4 (V)
